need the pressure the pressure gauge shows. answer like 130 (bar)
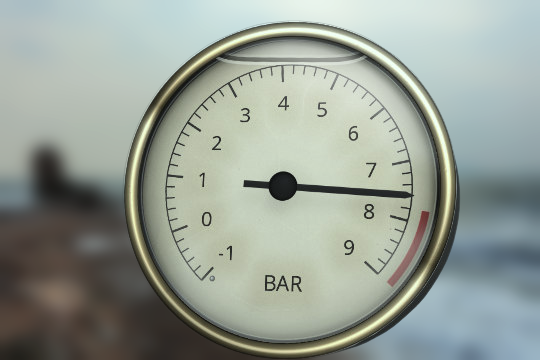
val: 7.6 (bar)
